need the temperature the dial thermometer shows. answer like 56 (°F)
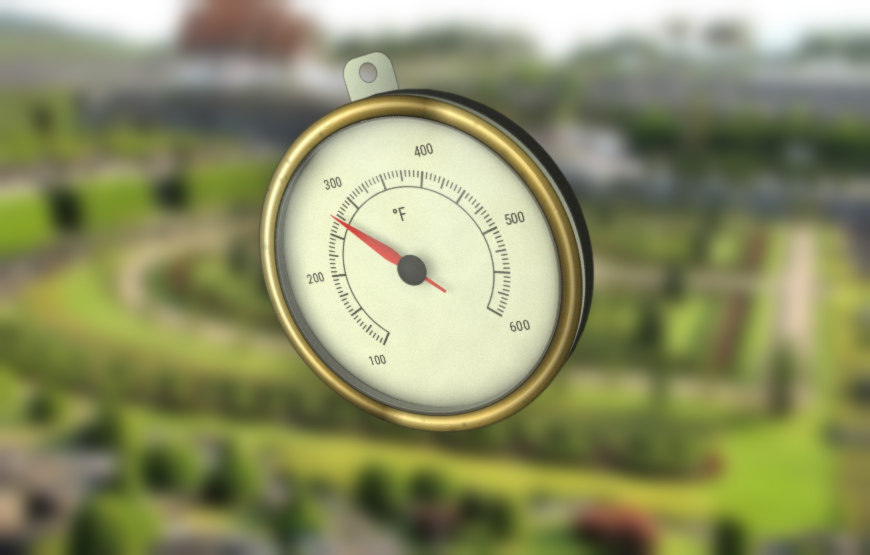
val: 275 (°F)
